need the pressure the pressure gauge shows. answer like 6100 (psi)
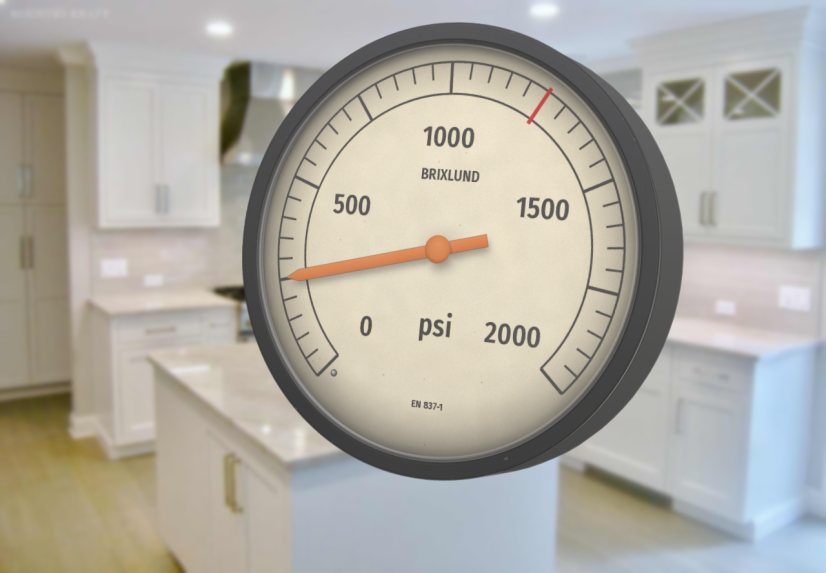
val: 250 (psi)
